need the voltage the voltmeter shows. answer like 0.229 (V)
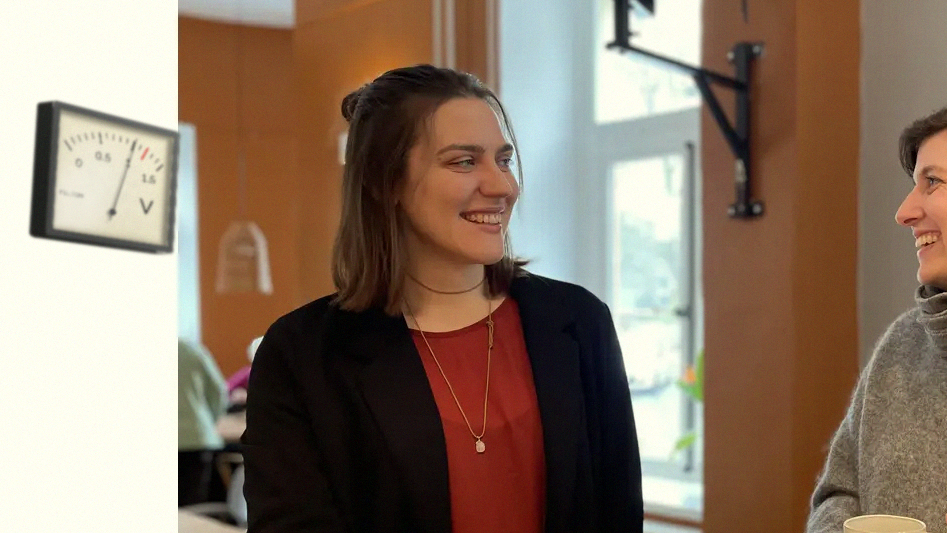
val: 1 (V)
